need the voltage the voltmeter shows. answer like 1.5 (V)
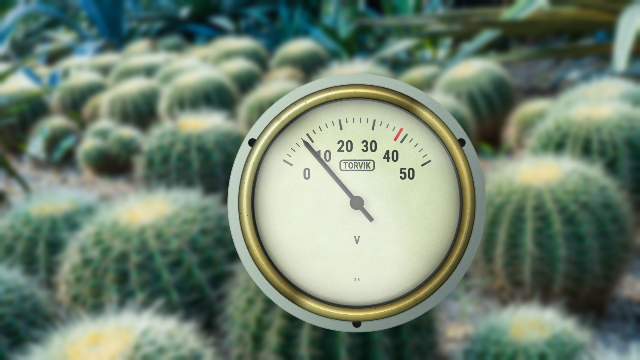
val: 8 (V)
